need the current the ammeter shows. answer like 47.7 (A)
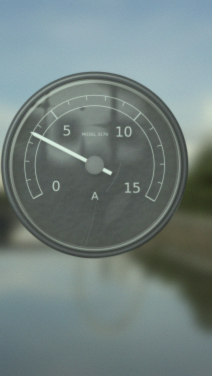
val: 3.5 (A)
